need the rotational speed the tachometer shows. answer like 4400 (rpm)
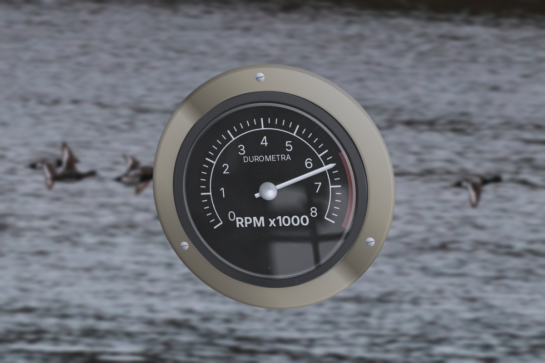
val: 6400 (rpm)
